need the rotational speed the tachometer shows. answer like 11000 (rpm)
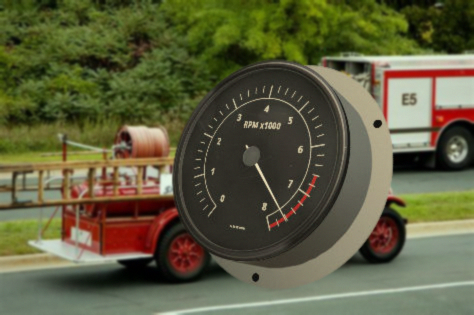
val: 7600 (rpm)
